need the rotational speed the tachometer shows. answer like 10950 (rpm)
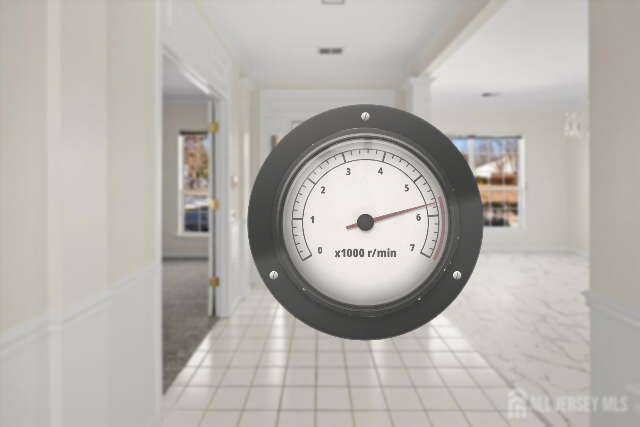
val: 5700 (rpm)
